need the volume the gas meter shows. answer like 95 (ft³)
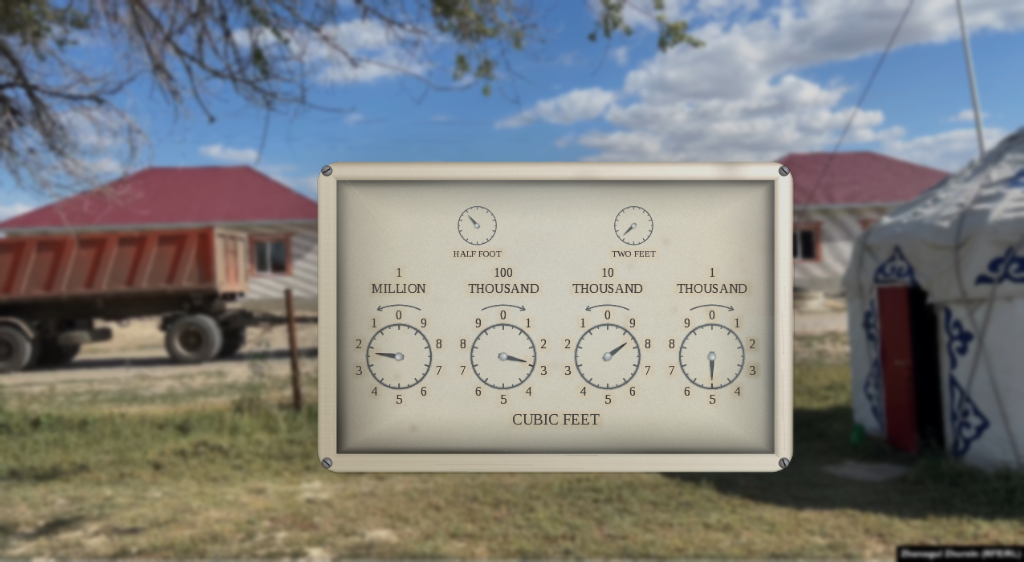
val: 228500 (ft³)
